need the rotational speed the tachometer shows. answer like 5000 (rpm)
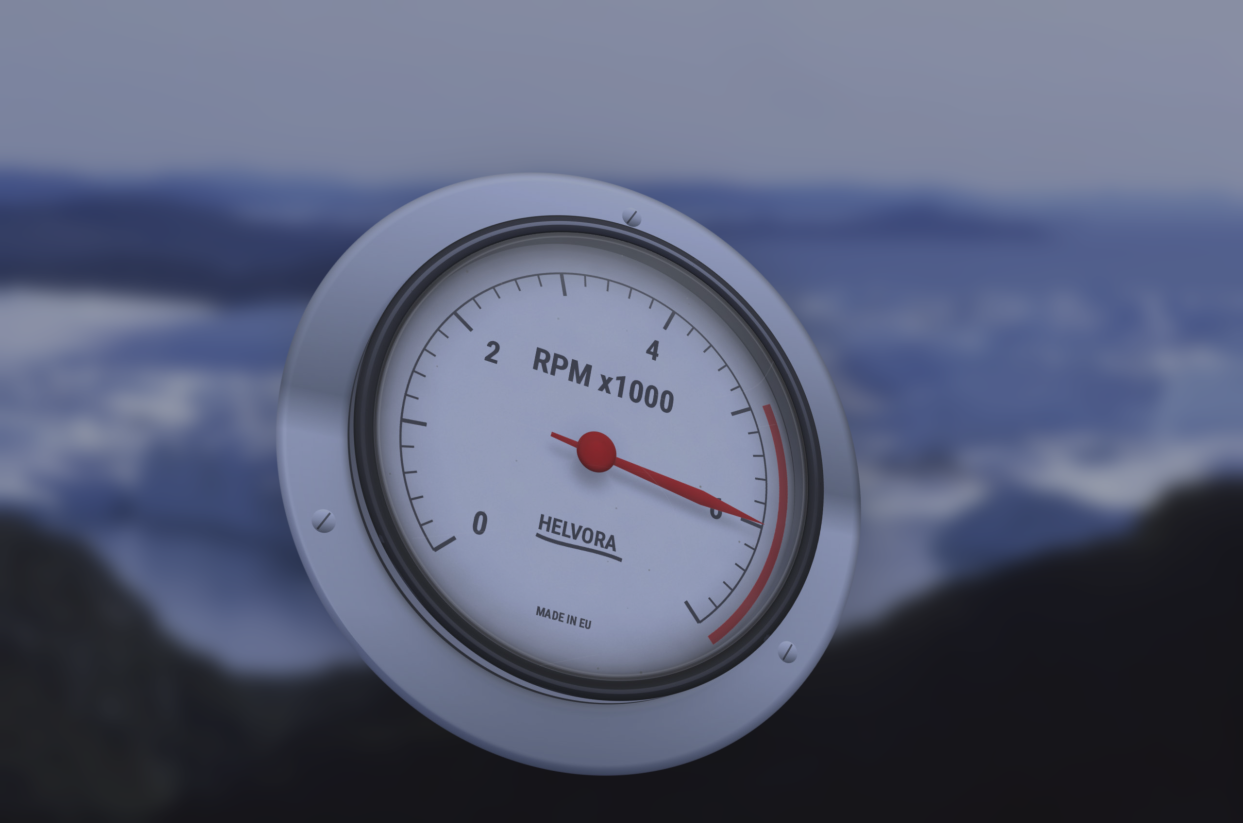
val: 6000 (rpm)
